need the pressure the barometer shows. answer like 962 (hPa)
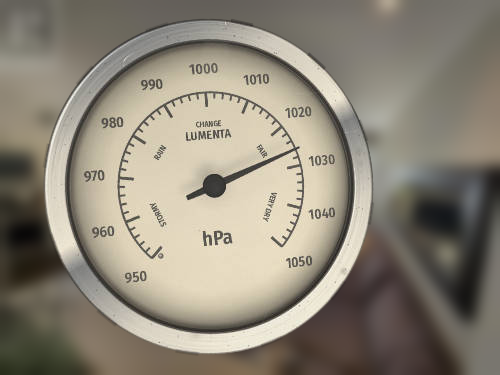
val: 1026 (hPa)
